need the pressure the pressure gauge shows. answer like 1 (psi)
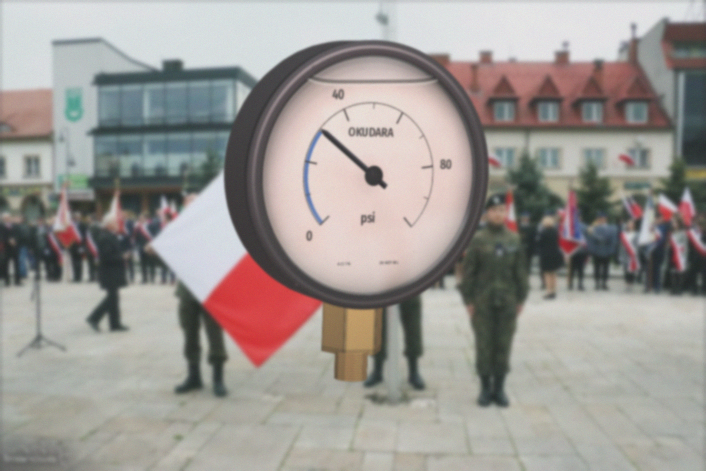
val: 30 (psi)
